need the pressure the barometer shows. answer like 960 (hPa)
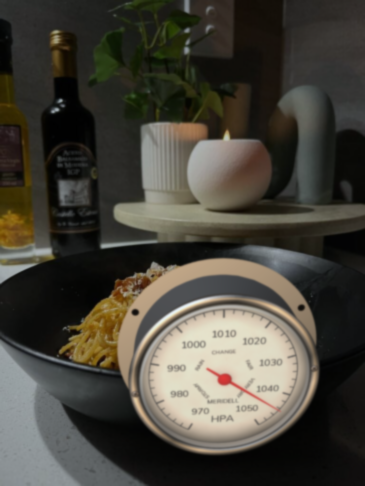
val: 1044 (hPa)
